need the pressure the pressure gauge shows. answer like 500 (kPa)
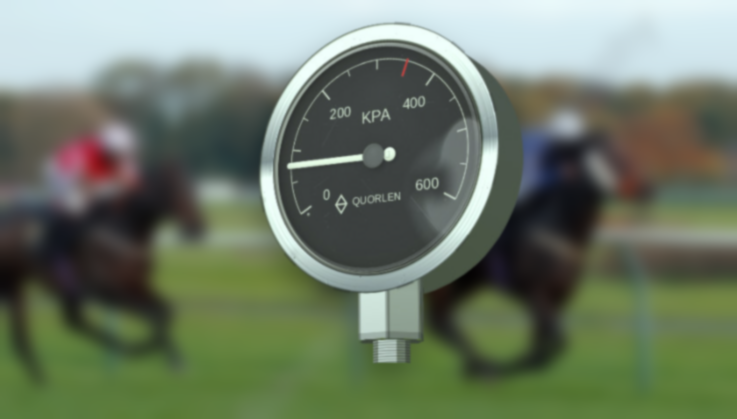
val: 75 (kPa)
